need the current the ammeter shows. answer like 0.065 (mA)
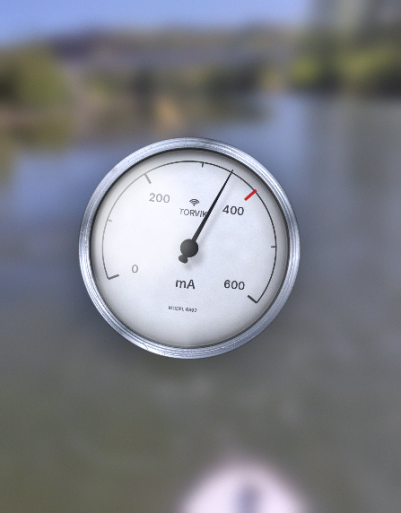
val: 350 (mA)
